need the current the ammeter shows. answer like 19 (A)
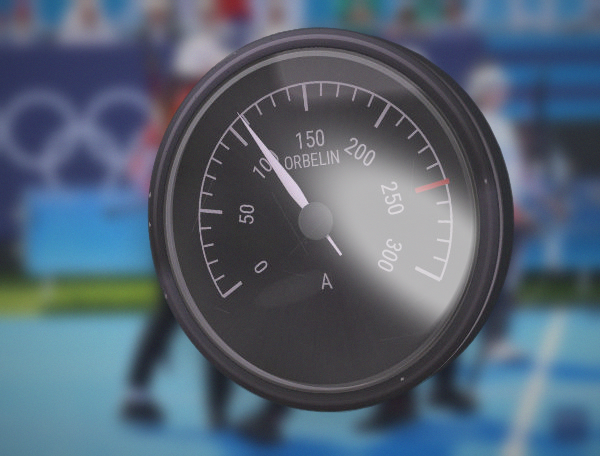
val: 110 (A)
